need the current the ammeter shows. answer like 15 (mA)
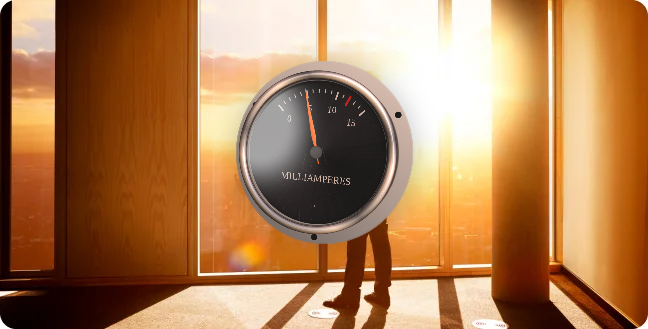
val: 5 (mA)
